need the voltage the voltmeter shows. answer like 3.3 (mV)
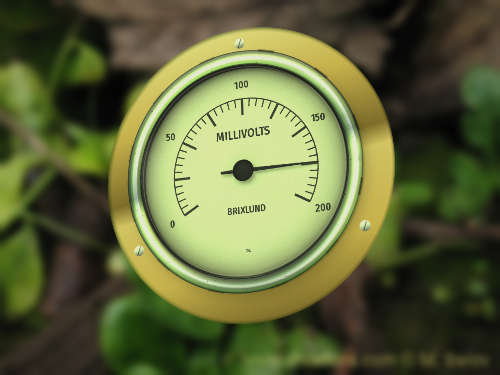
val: 175 (mV)
